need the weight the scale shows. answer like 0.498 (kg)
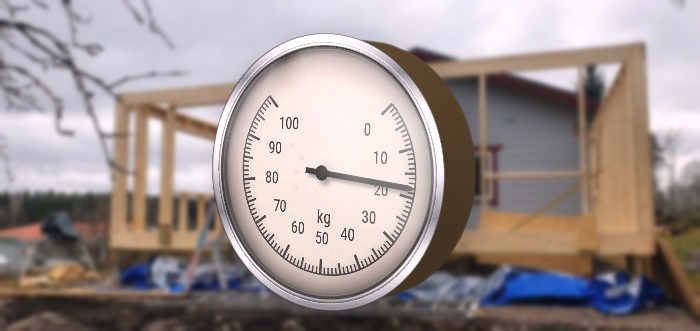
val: 18 (kg)
